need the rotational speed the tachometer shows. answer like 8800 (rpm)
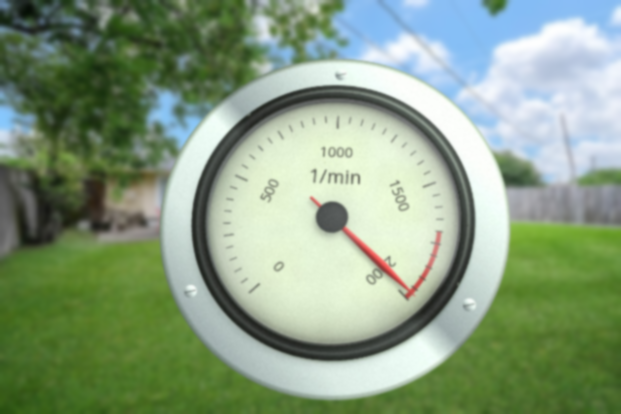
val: 1975 (rpm)
